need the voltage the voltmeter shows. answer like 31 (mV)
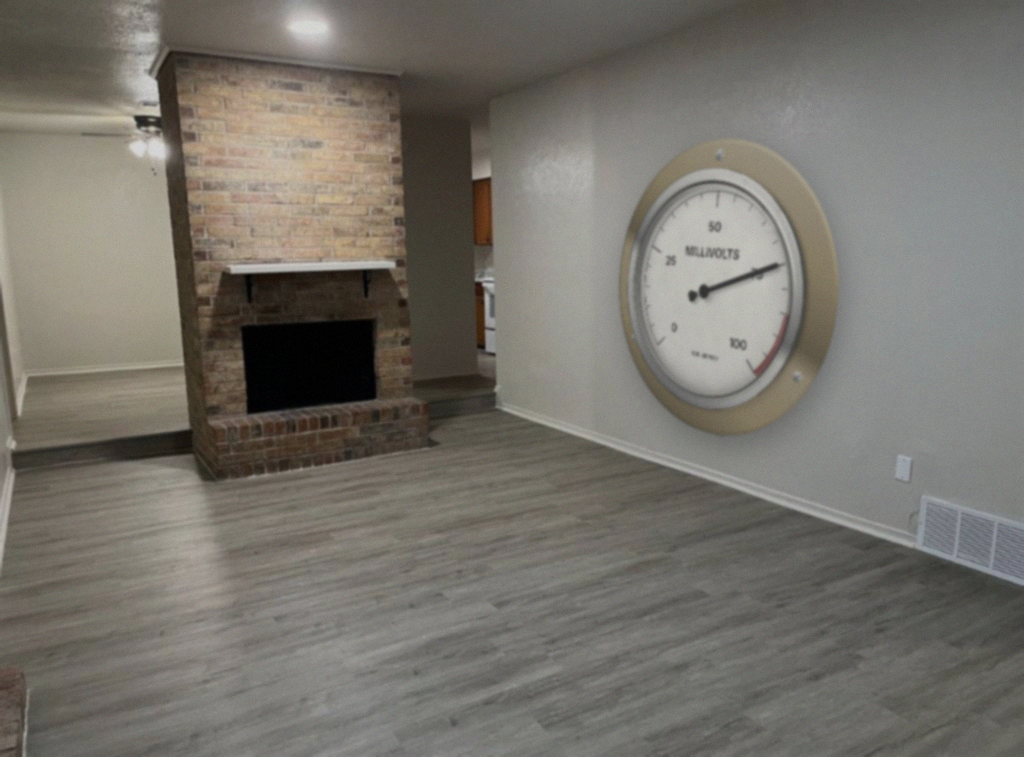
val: 75 (mV)
